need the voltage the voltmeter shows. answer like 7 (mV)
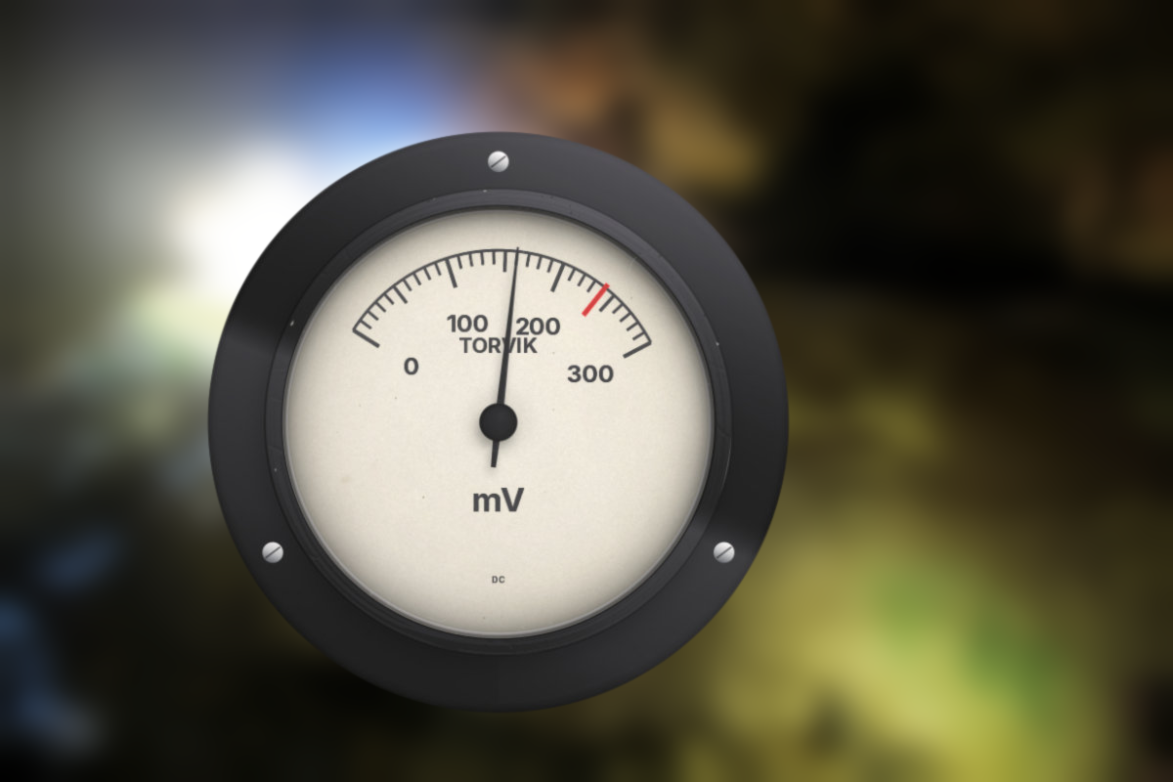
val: 160 (mV)
